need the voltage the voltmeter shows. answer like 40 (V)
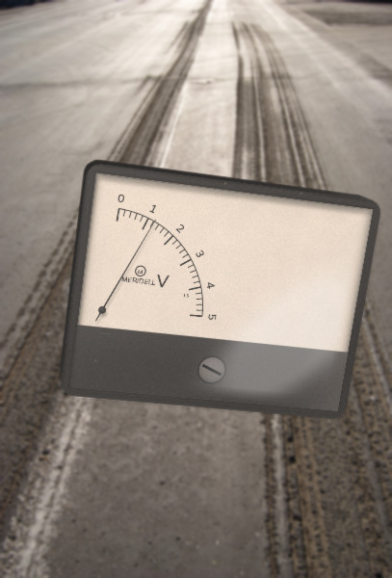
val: 1.2 (V)
